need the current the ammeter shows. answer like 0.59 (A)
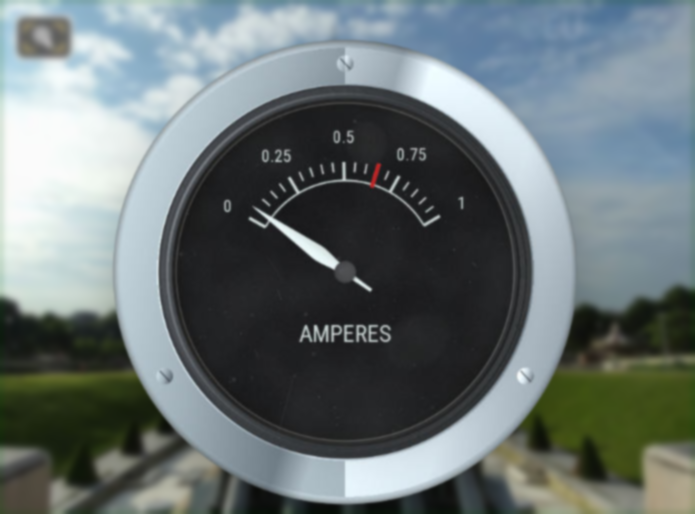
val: 0.05 (A)
